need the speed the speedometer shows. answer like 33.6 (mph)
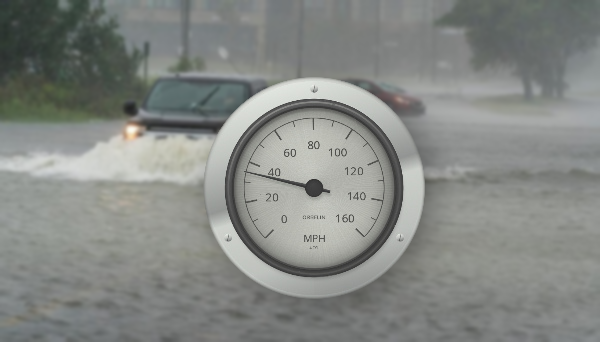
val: 35 (mph)
